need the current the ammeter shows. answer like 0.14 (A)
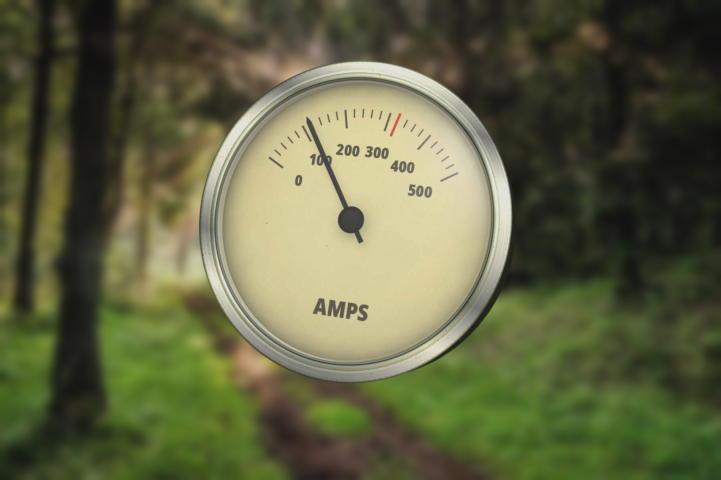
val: 120 (A)
